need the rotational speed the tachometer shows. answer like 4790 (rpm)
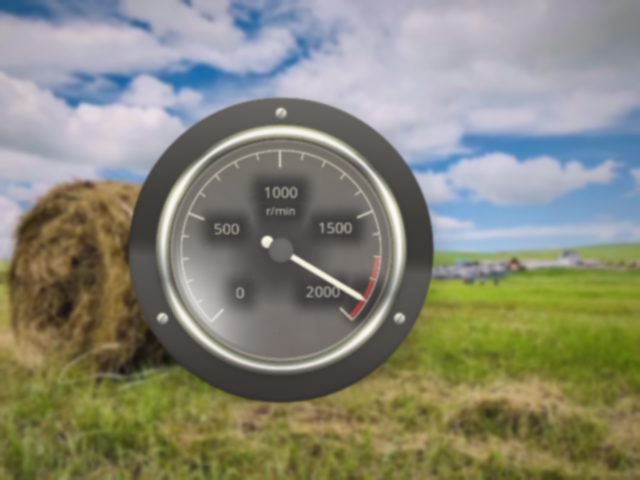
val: 1900 (rpm)
